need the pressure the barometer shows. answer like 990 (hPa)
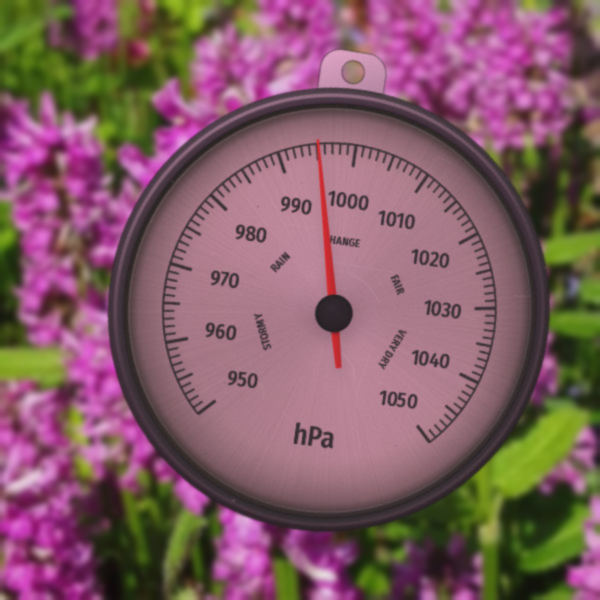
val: 995 (hPa)
